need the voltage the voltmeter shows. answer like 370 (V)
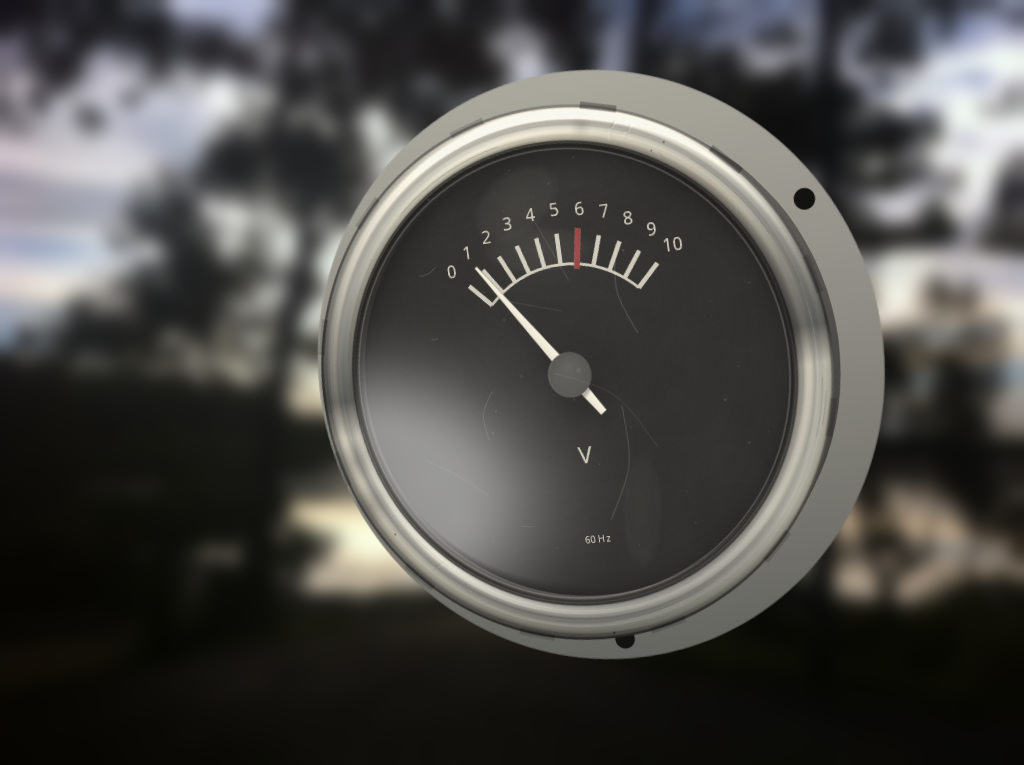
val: 1 (V)
